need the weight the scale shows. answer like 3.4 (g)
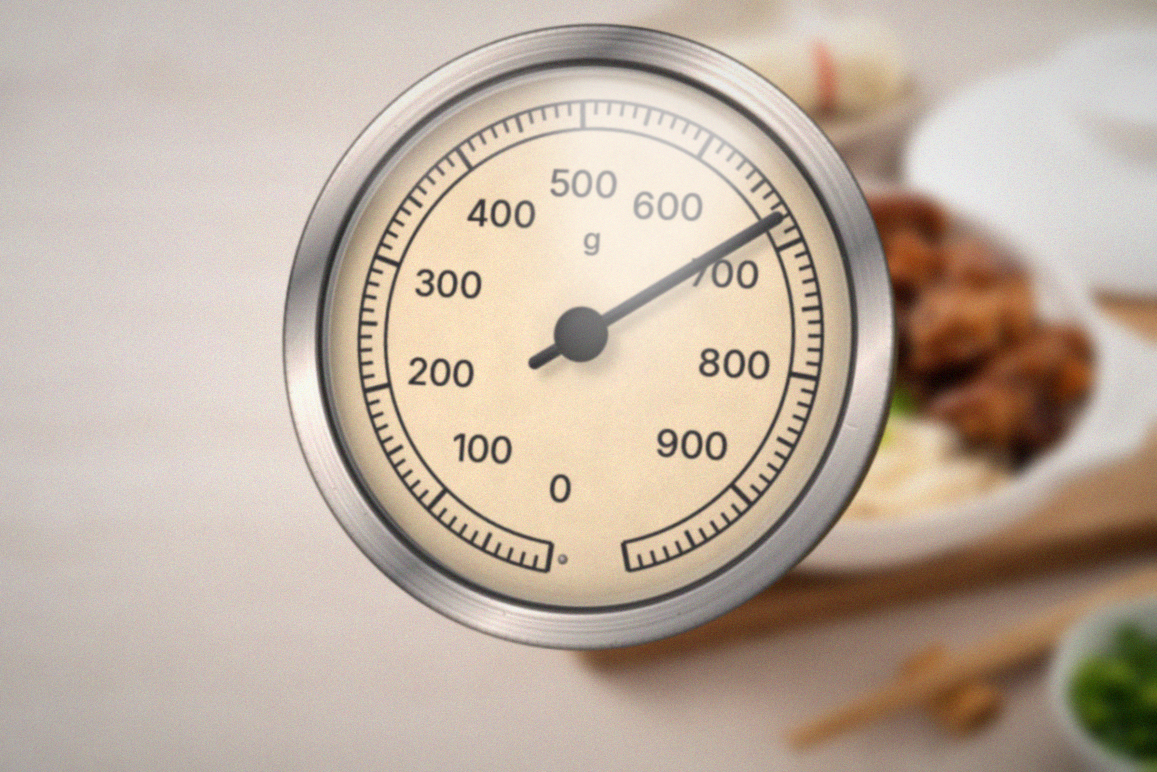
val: 680 (g)
